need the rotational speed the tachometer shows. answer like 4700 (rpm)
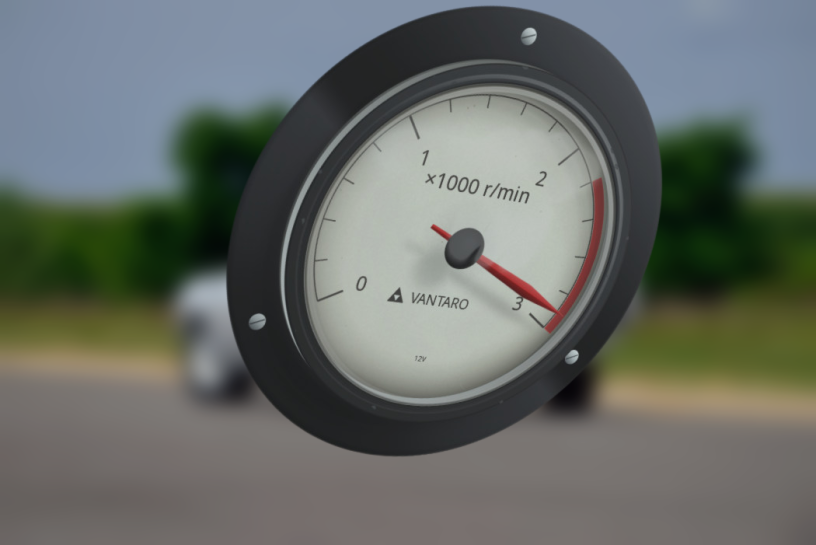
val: 2900 (rpm)
